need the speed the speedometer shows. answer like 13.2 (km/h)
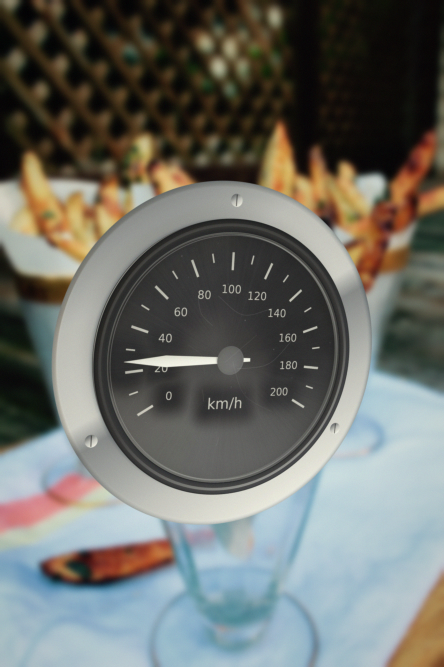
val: 25 (km/h)
